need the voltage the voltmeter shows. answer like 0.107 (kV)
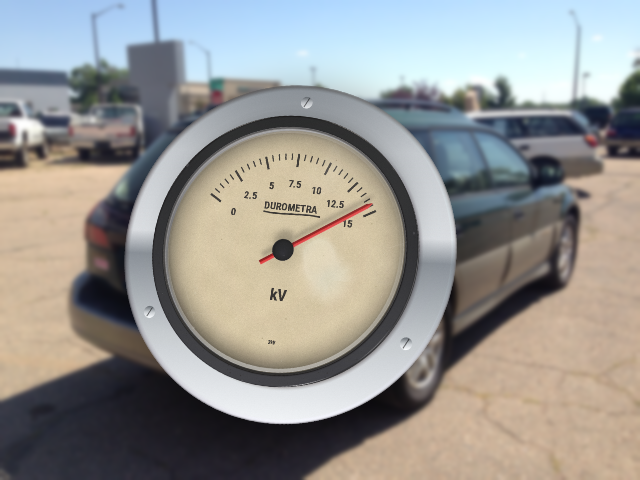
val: 14.5 (kV)
